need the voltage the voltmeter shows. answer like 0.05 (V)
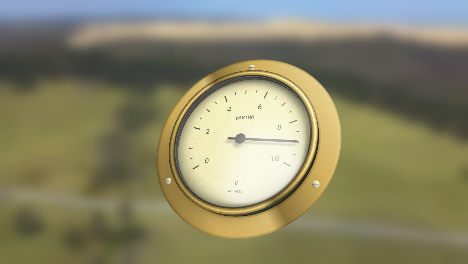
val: 9 (V)
